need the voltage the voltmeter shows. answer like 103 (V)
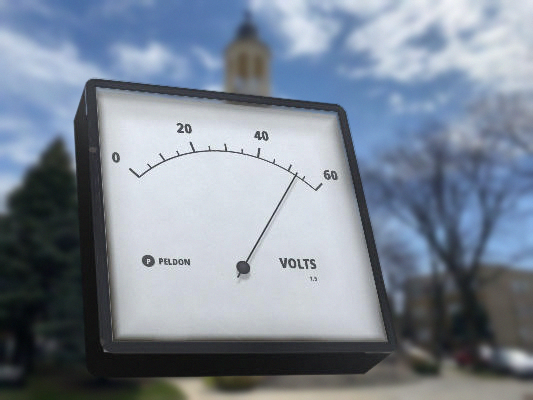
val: 52.5 (V)
